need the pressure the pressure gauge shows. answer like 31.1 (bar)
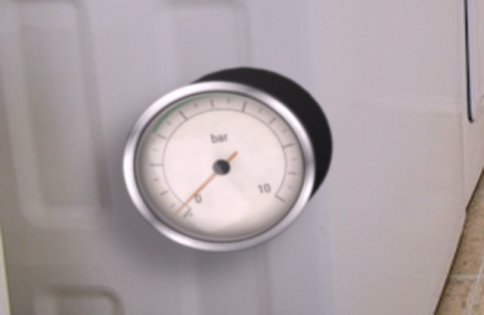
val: 0.25 (bar)
